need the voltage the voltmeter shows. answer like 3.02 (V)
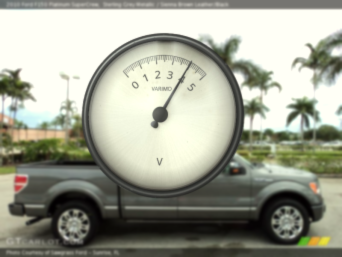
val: 4 (V)
